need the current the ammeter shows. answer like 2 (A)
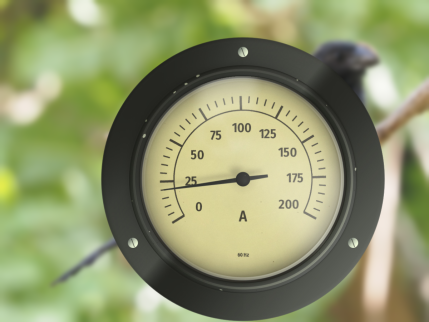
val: 20 (A)
